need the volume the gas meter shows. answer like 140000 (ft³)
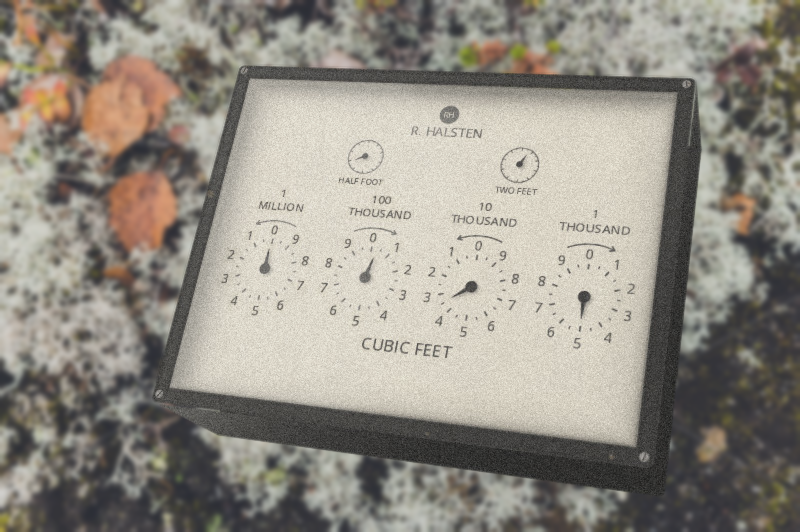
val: 3500 (ft³)
